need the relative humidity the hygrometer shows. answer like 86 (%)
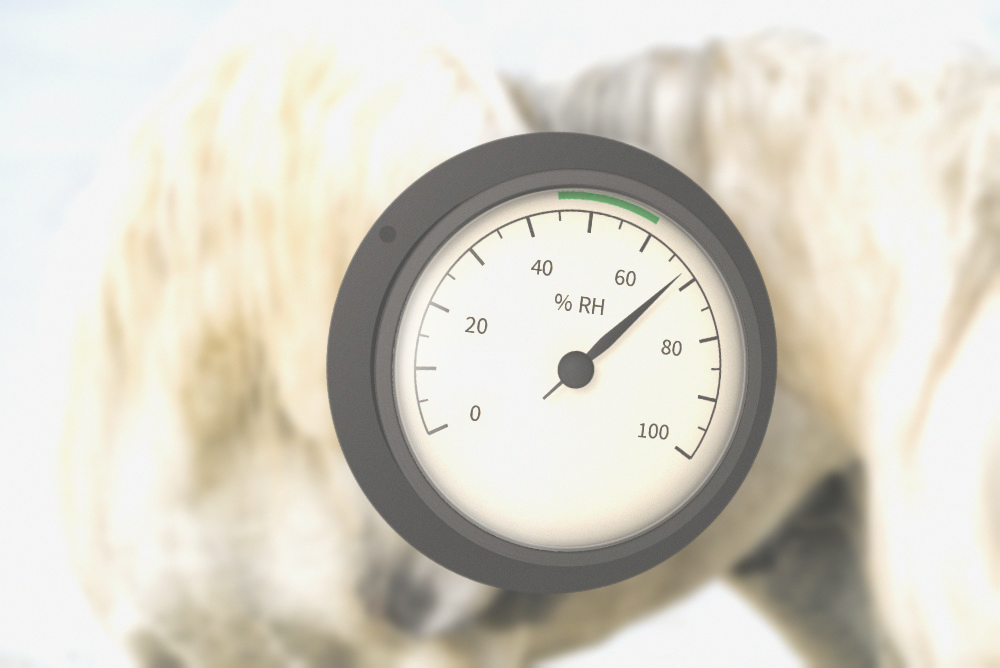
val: 67.5 (%)
